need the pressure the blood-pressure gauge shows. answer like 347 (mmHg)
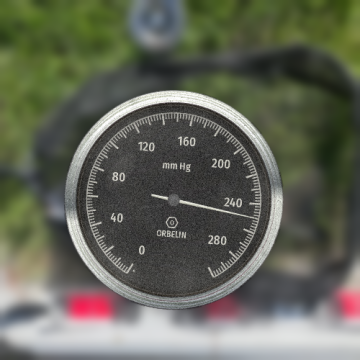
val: 250 (mmHg)
